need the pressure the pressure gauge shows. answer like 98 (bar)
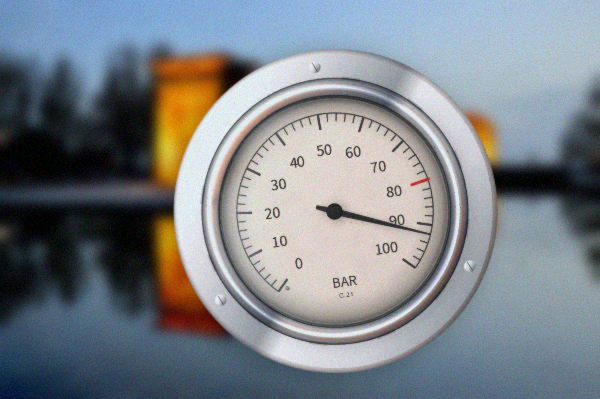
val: 92 (bar)
